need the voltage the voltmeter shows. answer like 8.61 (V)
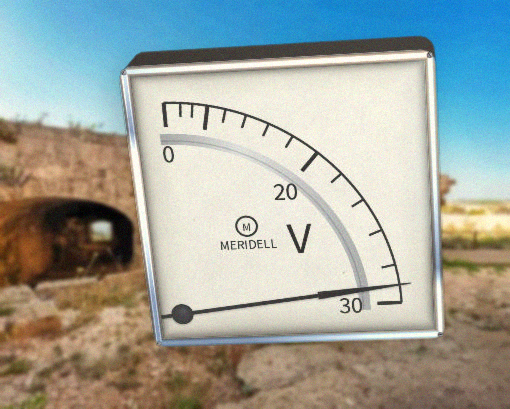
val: 29 (V)
